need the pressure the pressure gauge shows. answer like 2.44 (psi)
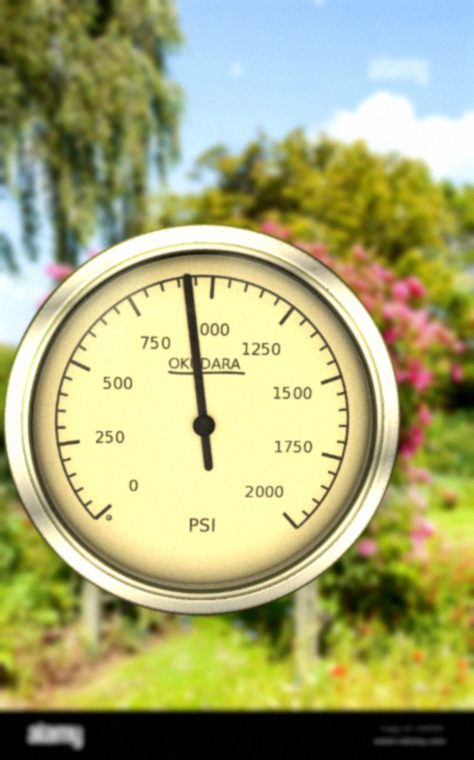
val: 925 (psi)
